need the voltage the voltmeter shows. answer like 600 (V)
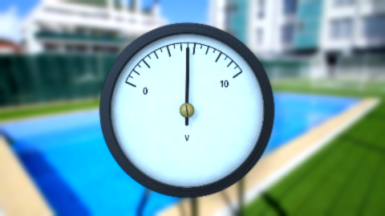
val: 5.5 (V)
